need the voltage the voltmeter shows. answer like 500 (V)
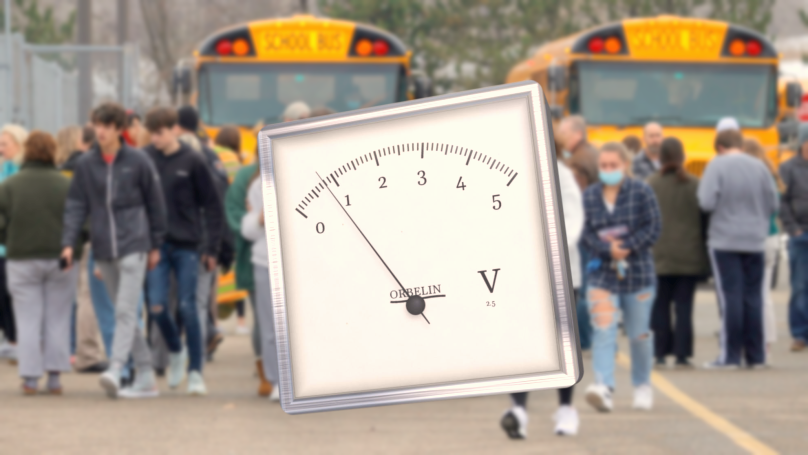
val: 0.8 (V)
